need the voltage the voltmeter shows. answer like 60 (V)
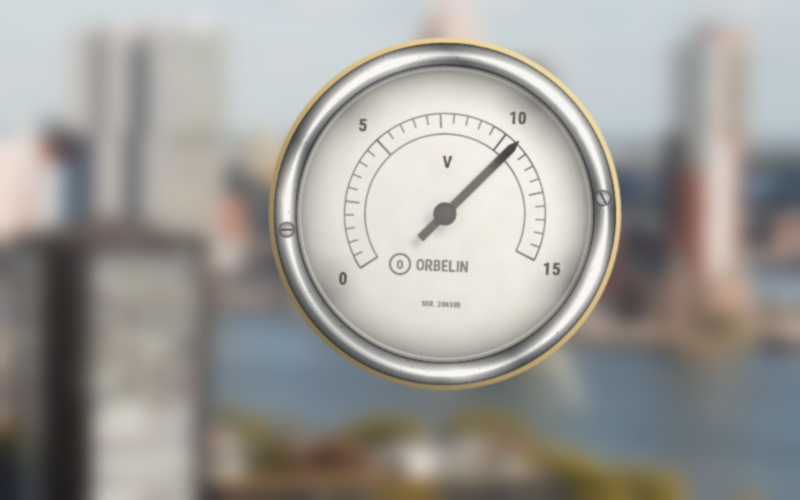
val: 10.5 (V)
